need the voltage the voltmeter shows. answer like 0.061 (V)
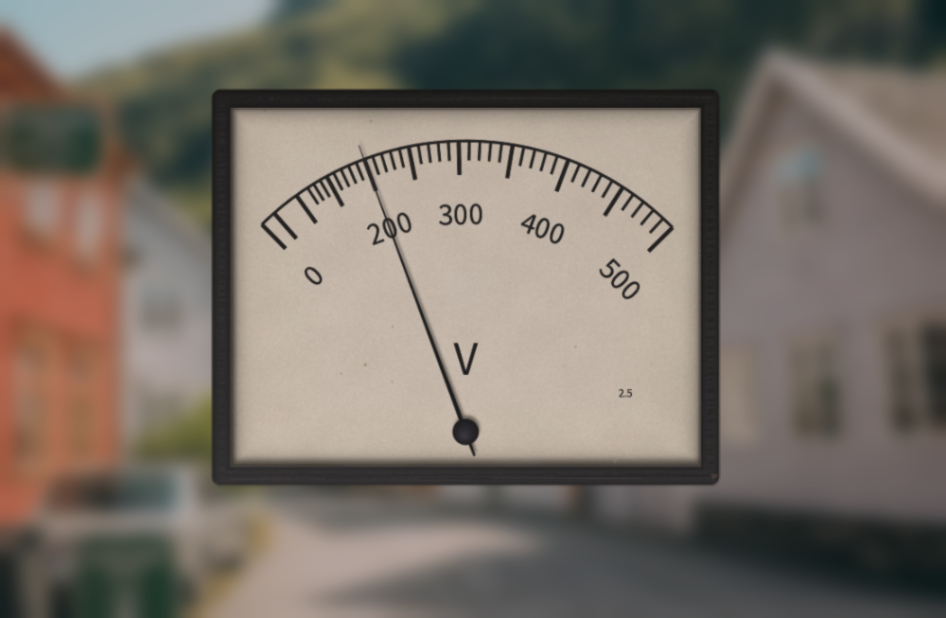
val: 200 (V)
